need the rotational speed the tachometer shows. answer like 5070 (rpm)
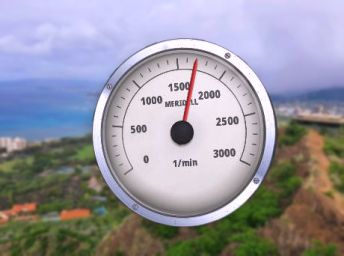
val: 1700 (rpm)
